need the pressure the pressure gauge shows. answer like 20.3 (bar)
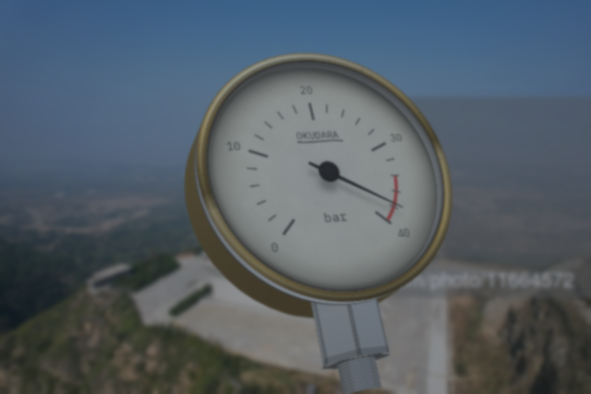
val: 38 (bar)
